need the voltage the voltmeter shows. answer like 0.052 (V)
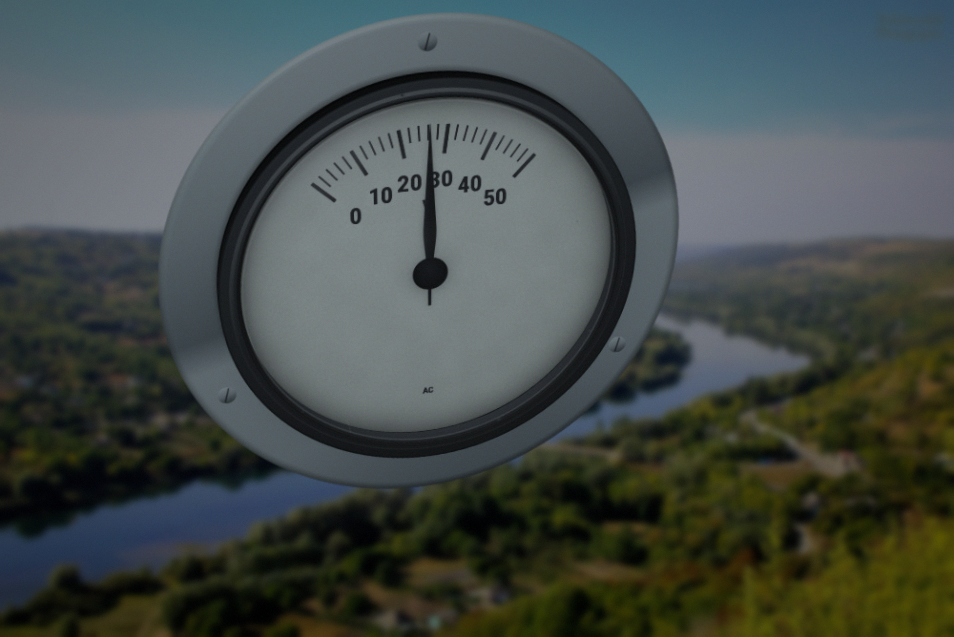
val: 26 (V)
